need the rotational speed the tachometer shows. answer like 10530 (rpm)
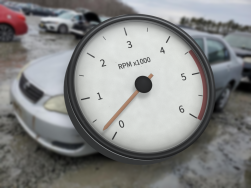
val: 250 (rpm)
